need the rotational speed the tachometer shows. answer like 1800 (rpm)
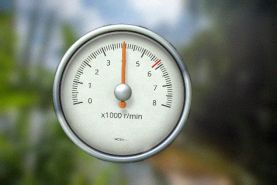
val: 4000 (rpm)
